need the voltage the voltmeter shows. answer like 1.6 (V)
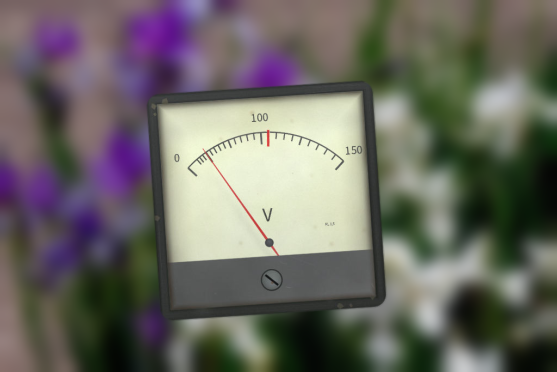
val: 50 (V)
